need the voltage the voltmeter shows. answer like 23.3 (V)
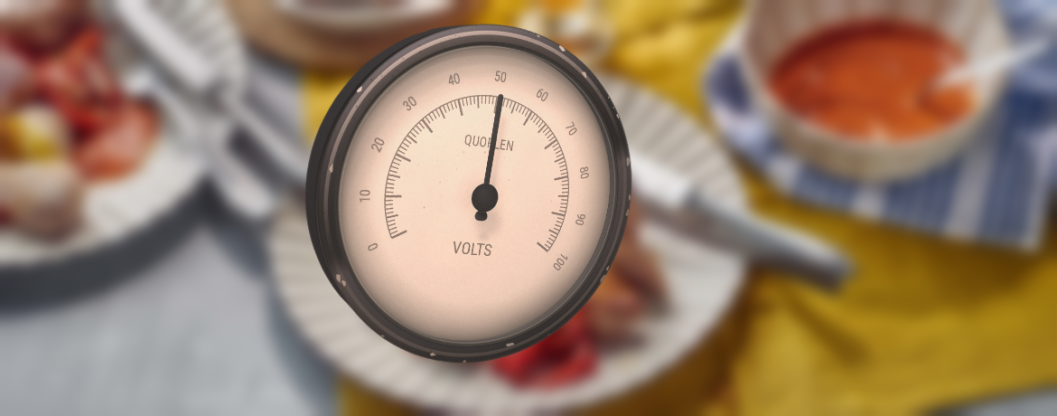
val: 50 (V)
